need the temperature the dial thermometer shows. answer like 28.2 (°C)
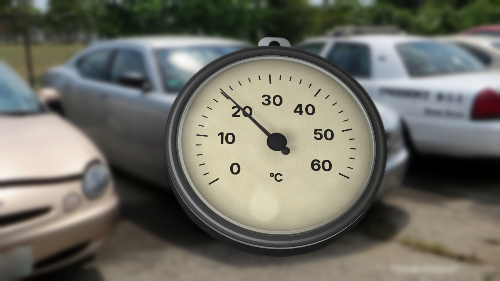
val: 20 (°C)
